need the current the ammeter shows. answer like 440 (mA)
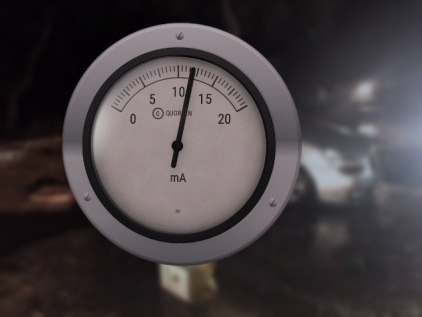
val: 12 (mA)
